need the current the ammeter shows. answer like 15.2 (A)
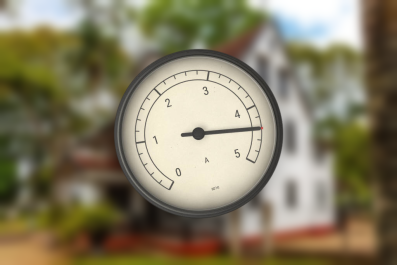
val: 4.4 (A)
